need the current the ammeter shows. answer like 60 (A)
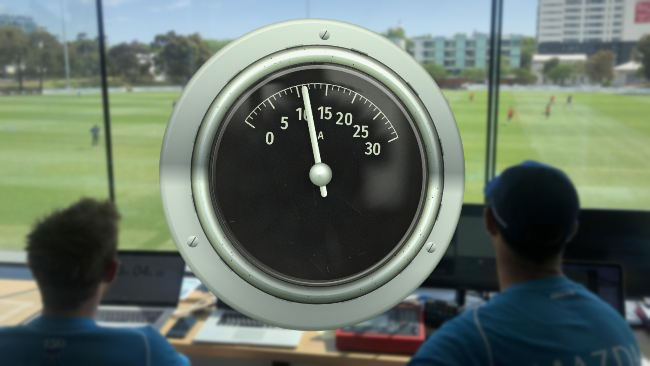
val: 11 (A)
